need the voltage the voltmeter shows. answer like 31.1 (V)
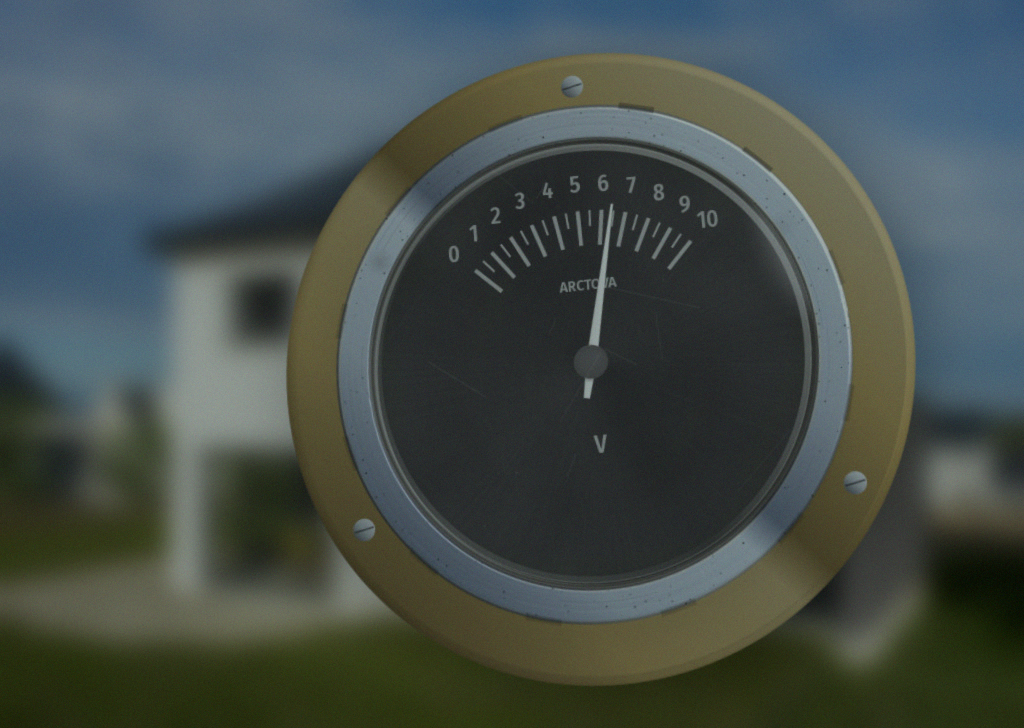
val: 6.5 (V)
